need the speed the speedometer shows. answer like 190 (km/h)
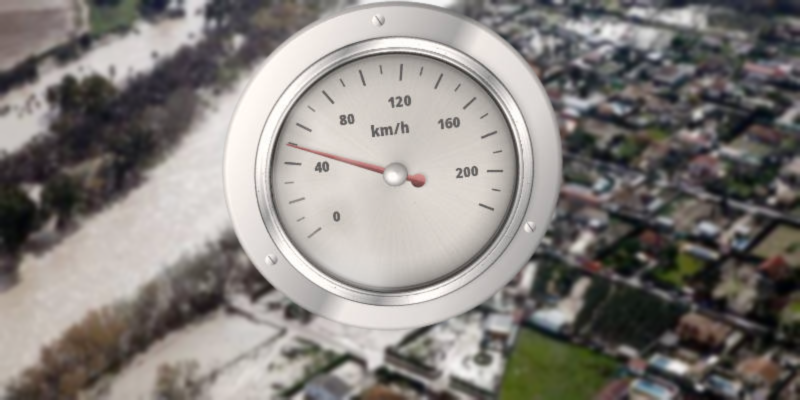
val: 50 (km/h)
